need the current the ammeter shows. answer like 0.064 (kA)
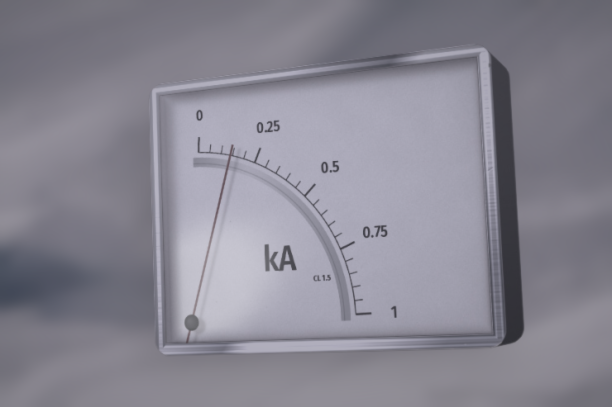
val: 0.15 (kA)
